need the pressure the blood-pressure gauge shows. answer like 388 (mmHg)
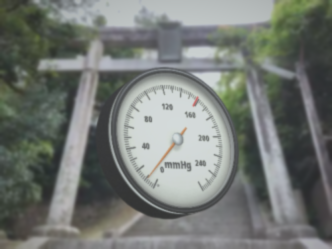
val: 10 (mmHg)
